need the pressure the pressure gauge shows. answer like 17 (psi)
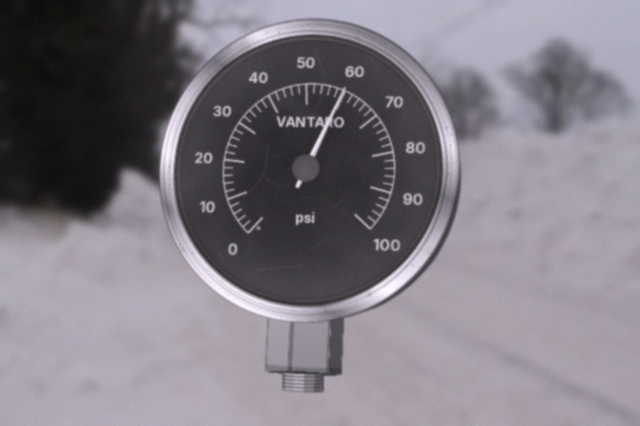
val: 60 (psi)
